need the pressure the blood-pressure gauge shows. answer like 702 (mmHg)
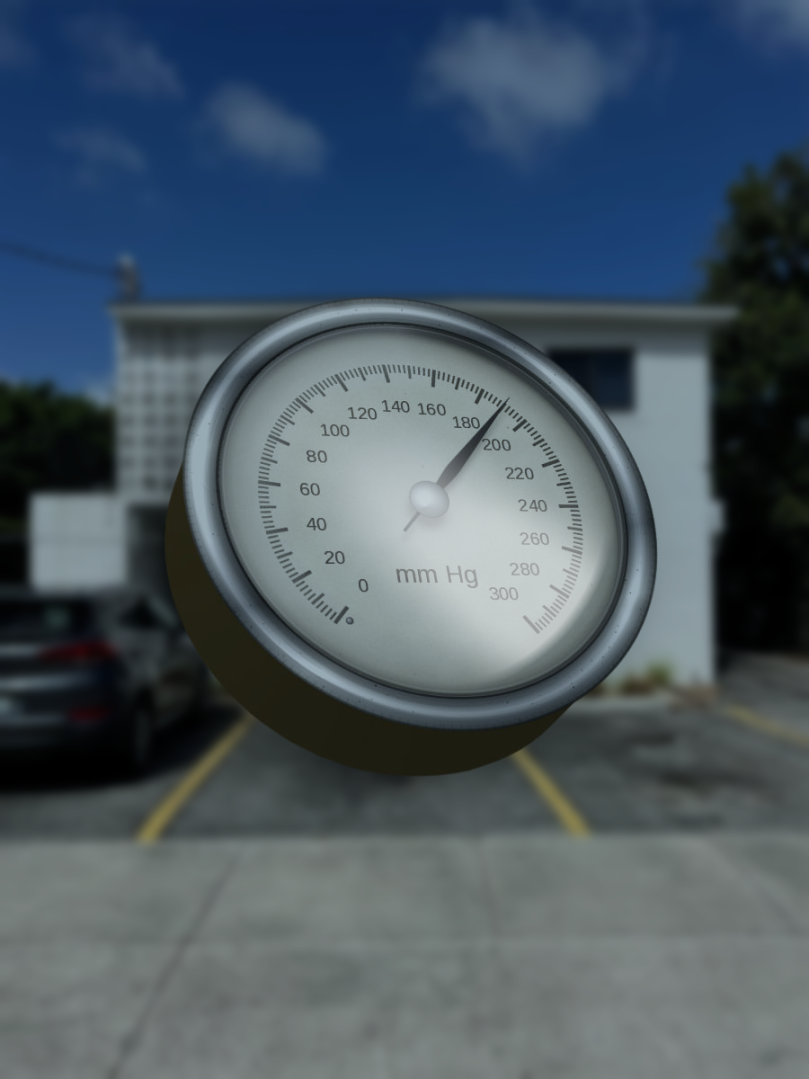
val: 190 (mmHg)
